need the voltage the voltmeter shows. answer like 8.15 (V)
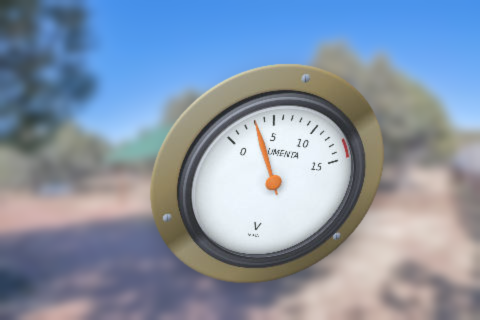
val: 3 (V)
